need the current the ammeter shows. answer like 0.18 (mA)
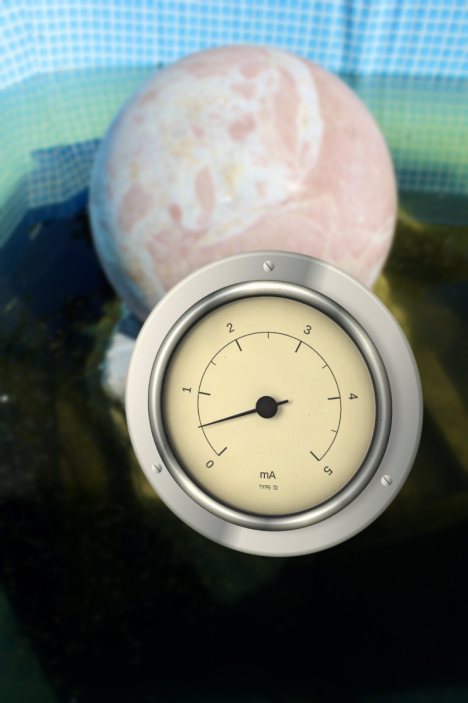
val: 0.5 (mA)
